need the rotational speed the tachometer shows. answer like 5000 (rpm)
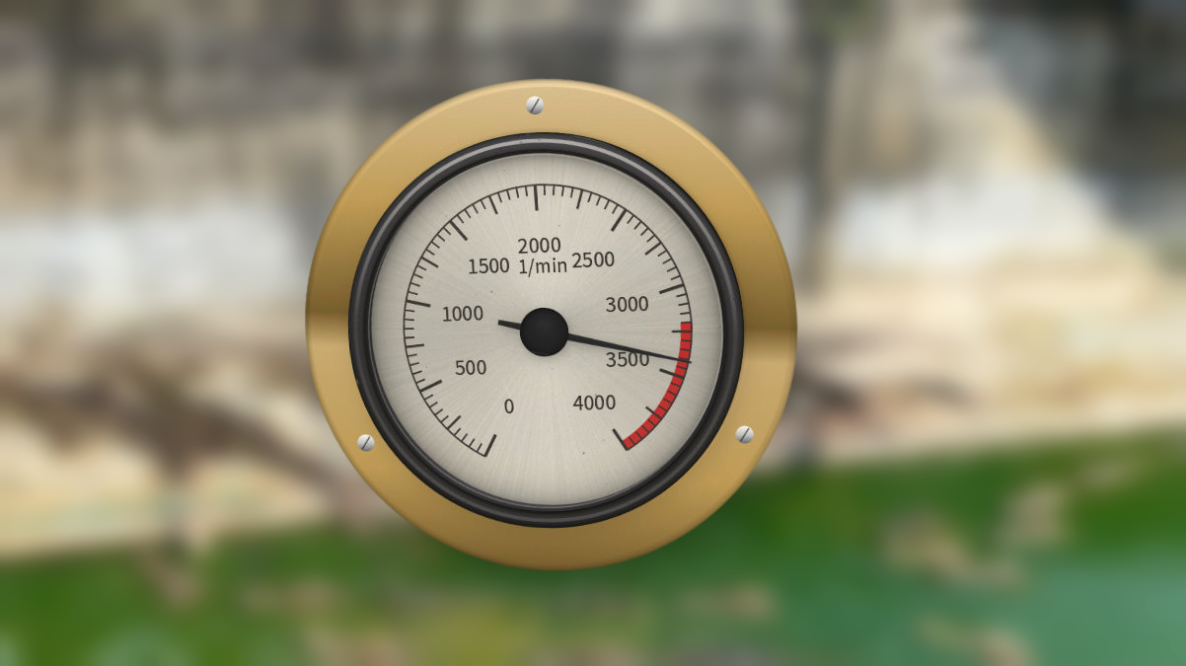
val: 3400 (rpm)
